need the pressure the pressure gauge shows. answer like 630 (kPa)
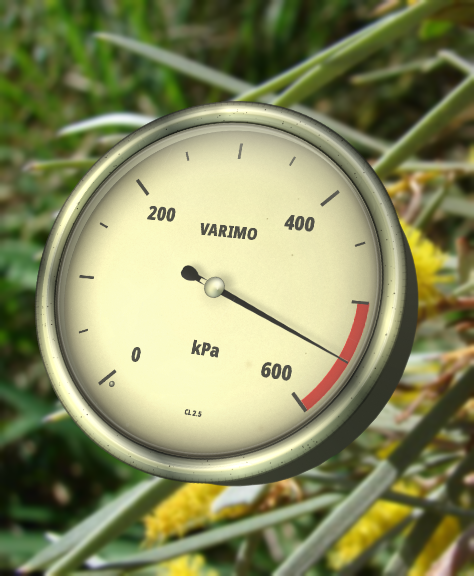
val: 550 (kPa)
